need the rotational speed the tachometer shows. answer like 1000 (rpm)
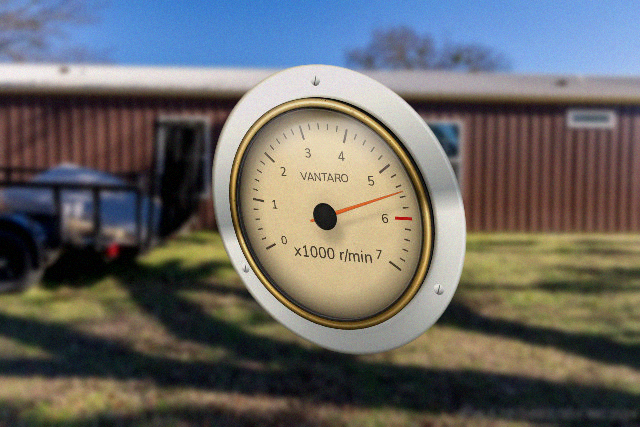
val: 5500 (rpm)
